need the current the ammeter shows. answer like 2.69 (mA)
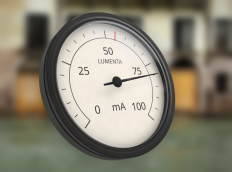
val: 80 (mA)
